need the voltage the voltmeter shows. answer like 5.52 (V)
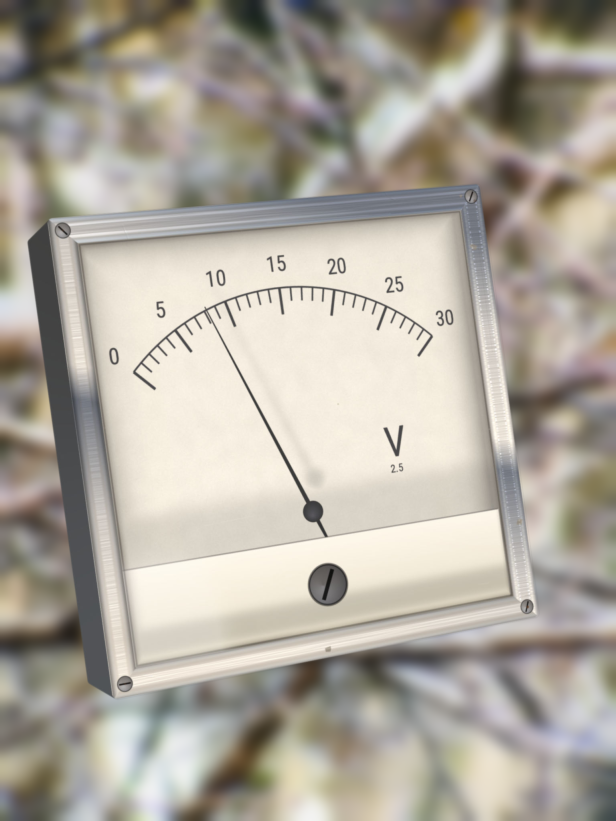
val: 8 (V)
